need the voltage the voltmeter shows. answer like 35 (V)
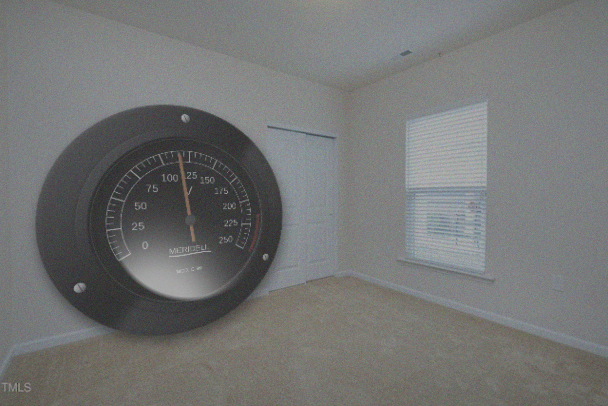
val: 115 (V)
